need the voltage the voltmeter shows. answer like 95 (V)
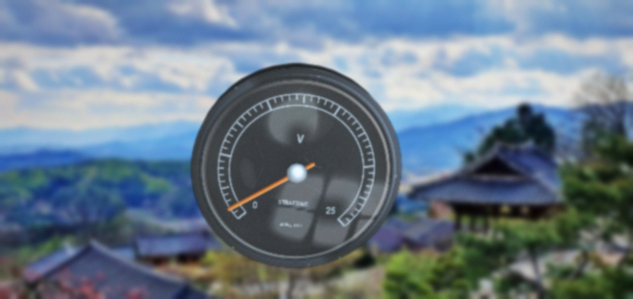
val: 1 (V)
